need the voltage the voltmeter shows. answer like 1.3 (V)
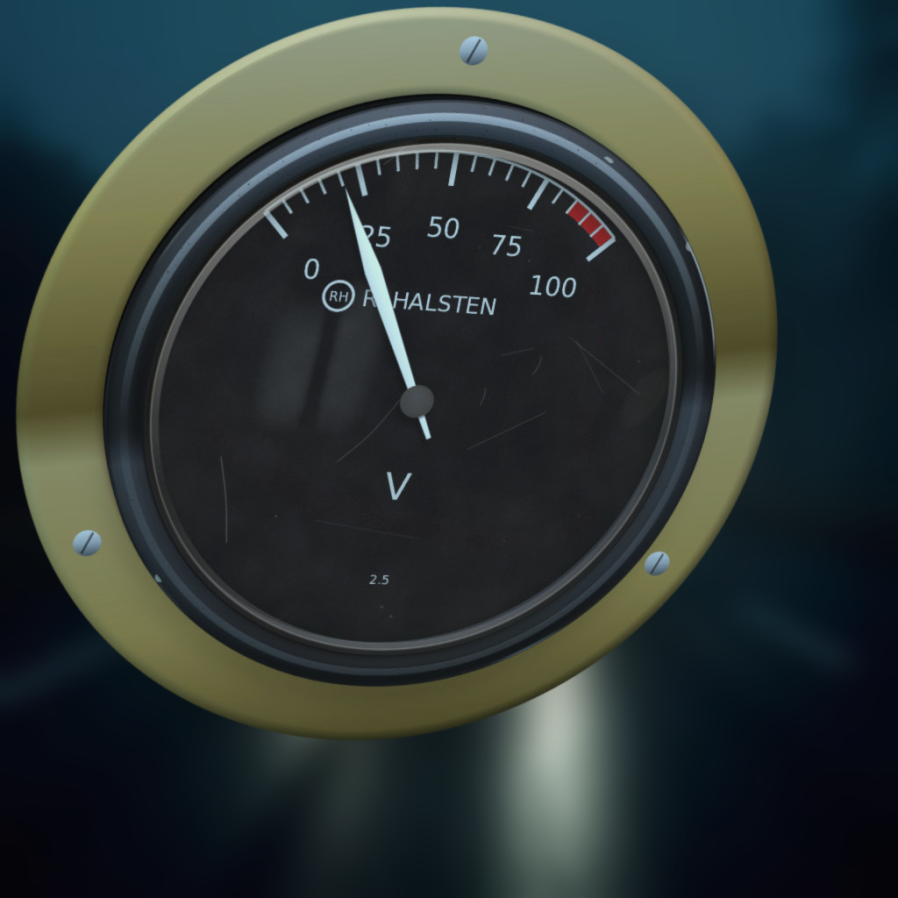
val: 20 (V)
